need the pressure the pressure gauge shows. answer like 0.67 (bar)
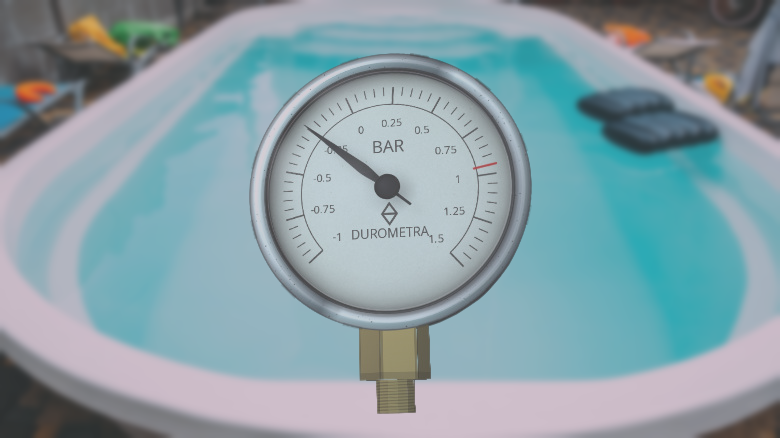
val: -0.25 (bar)
